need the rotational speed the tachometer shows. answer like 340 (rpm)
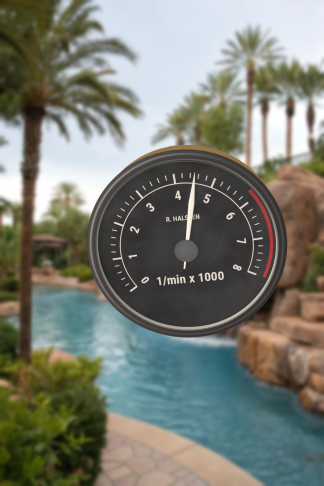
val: 4500 (rpm)
